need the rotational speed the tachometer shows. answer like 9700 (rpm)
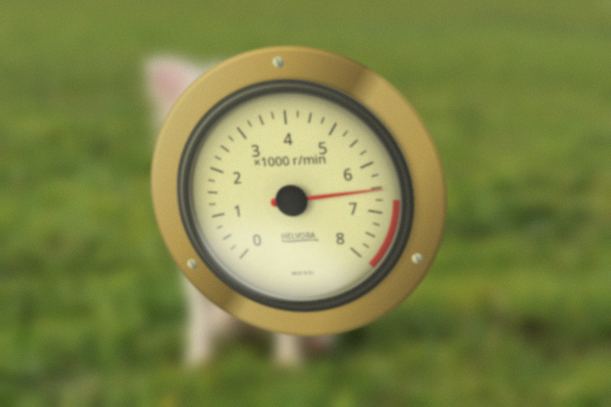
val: 6500 (rpm)
